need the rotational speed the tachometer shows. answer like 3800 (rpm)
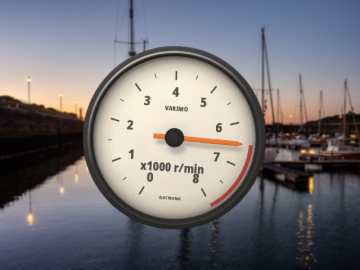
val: 6500 (rpm)
